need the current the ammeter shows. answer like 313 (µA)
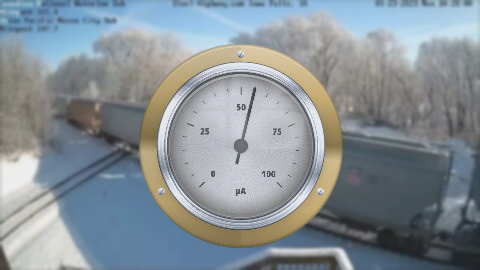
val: 55 (µA)
